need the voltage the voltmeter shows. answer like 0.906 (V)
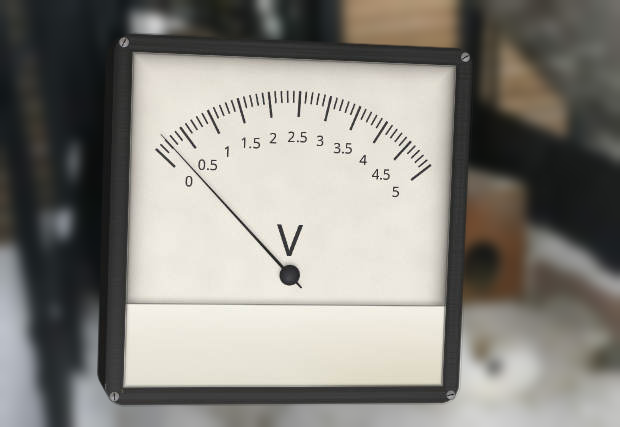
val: 0.2 (V)
